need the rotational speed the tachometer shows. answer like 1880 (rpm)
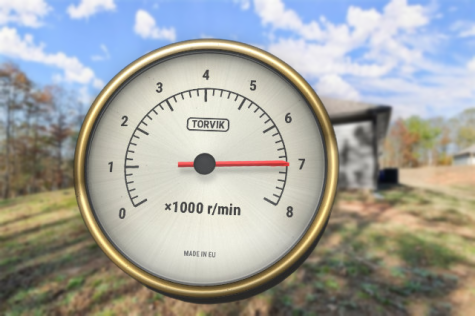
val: 7000 (rpm)
